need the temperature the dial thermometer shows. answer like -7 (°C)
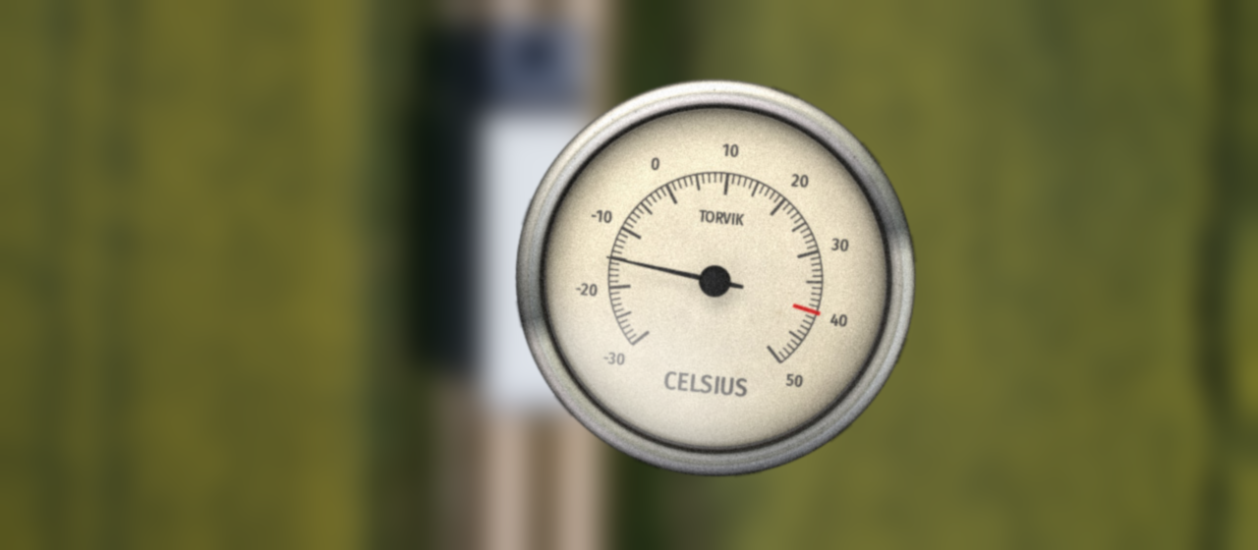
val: -15 (°C)
